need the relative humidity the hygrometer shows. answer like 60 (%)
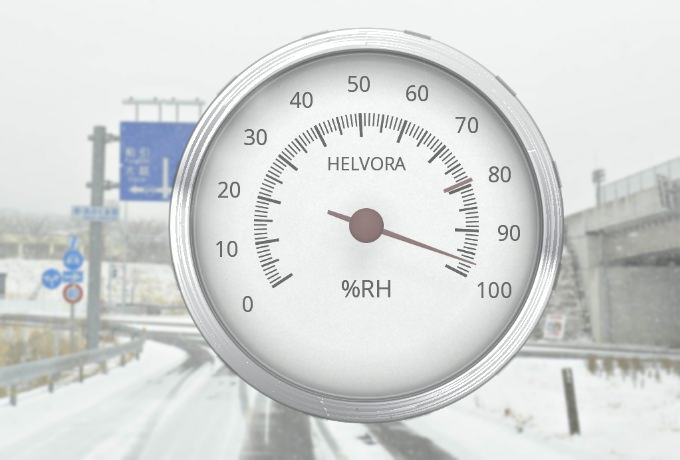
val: 97 (%)
